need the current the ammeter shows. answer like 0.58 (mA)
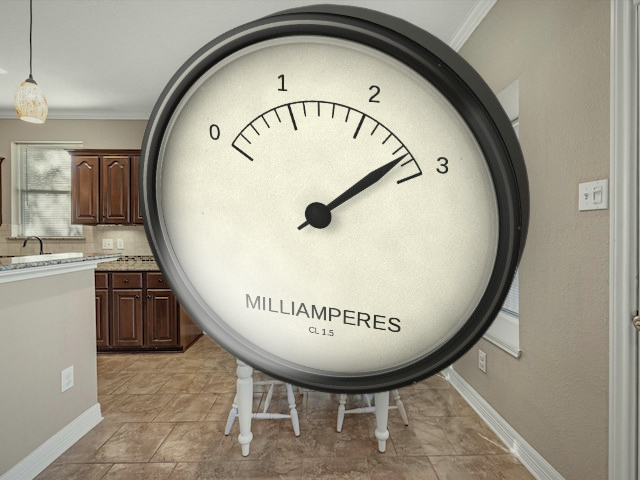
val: 2.7 (mA)
